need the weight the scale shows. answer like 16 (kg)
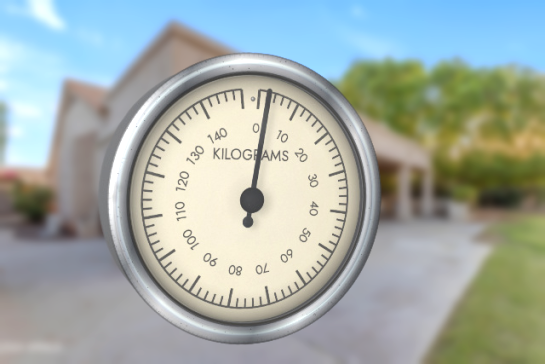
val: 2 (kg)
